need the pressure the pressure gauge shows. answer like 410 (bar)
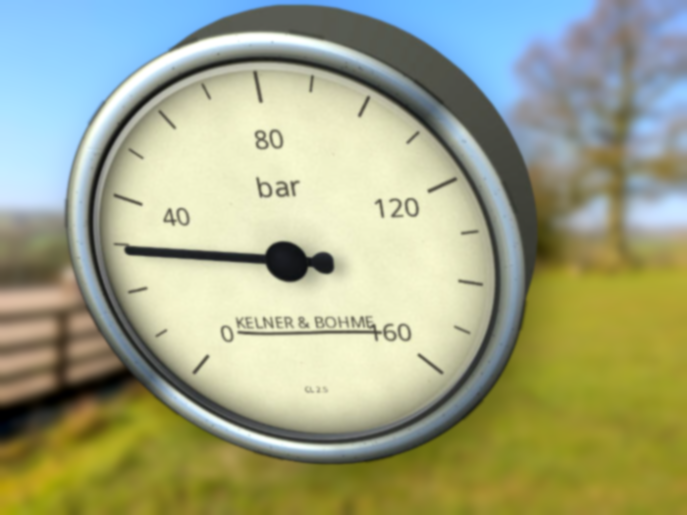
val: 30 (bar)
